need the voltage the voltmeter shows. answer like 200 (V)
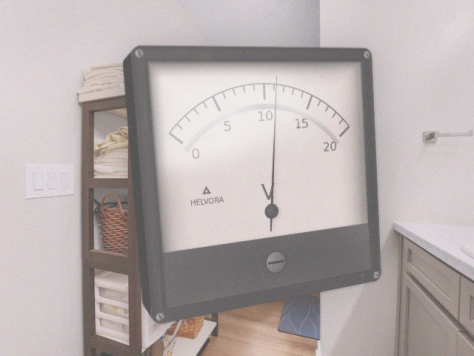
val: 11 (V)
